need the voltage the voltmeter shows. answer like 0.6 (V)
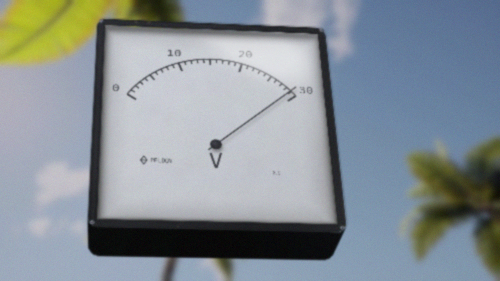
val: 29 (V)
